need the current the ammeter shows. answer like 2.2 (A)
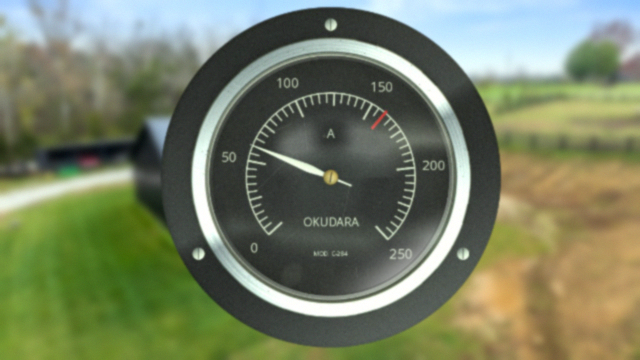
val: 60 (A)
